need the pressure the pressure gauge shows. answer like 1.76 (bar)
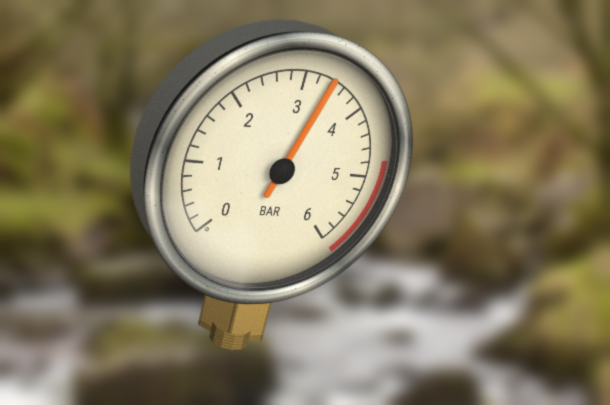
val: 3.4 (bar)
